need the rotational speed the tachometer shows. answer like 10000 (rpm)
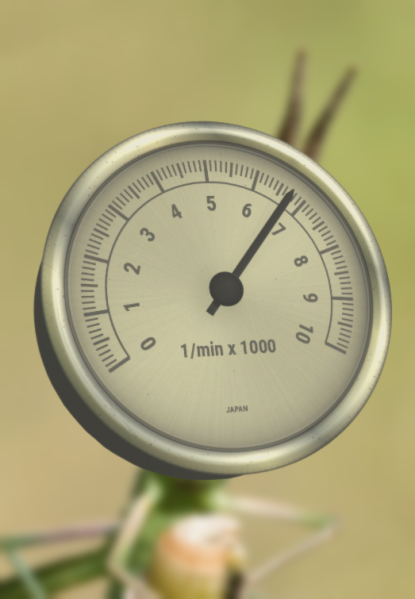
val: 6700 (rpm)
